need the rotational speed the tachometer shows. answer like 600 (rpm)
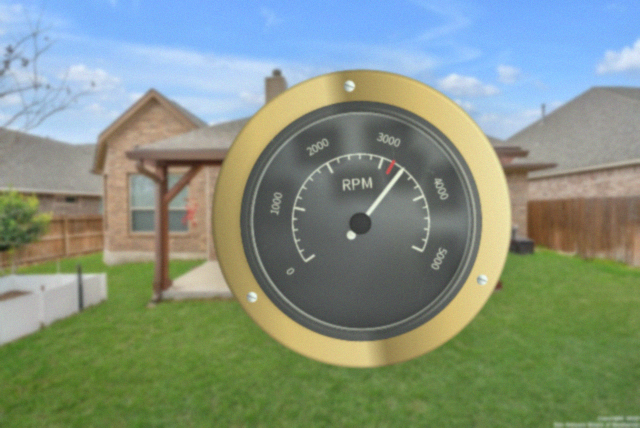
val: 3400 (rpm)
